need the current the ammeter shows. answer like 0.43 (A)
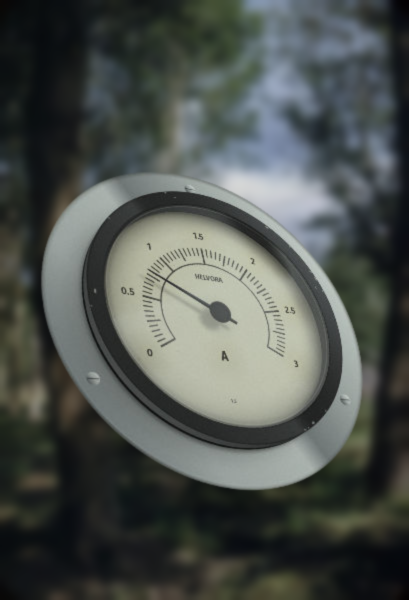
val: 0.75 (A)
